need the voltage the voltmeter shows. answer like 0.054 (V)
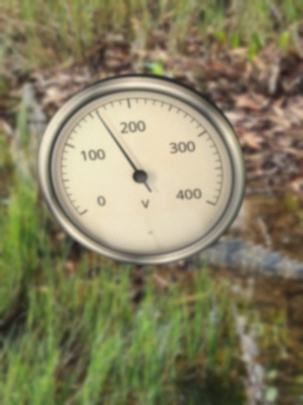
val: 160 (V)
